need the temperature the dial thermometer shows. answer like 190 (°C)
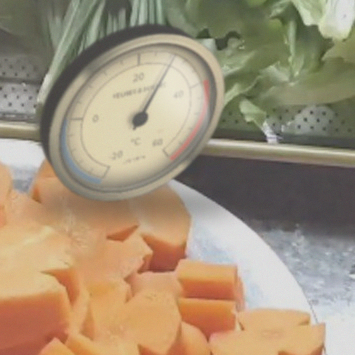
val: 28 (°C)
